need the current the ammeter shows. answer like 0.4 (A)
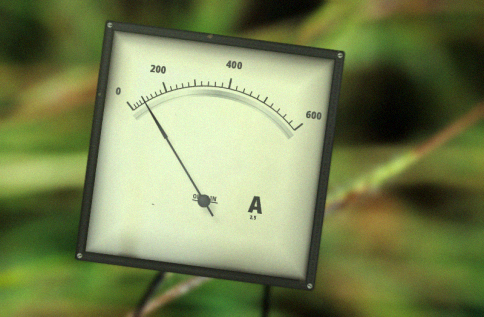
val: 100 (A)
